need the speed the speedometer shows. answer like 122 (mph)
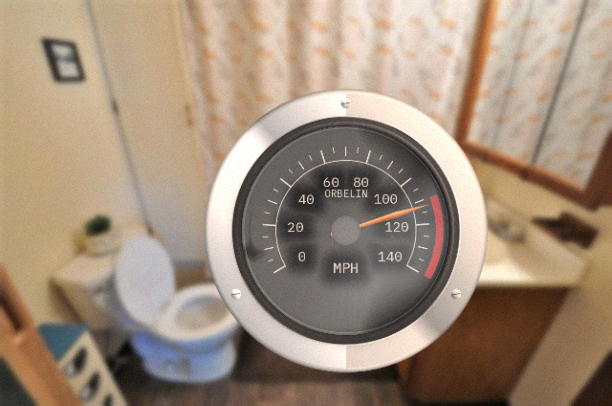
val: 112.5 (mph)
